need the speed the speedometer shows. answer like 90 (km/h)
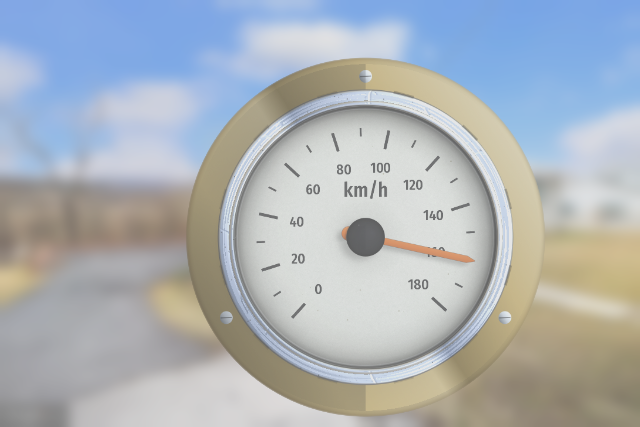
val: 160 (km/h)
